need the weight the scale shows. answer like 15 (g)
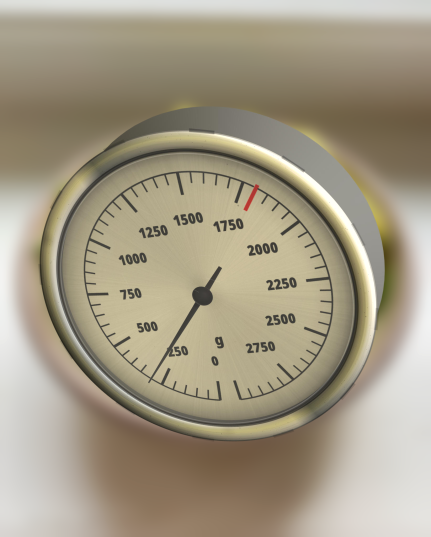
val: 300 (g)
